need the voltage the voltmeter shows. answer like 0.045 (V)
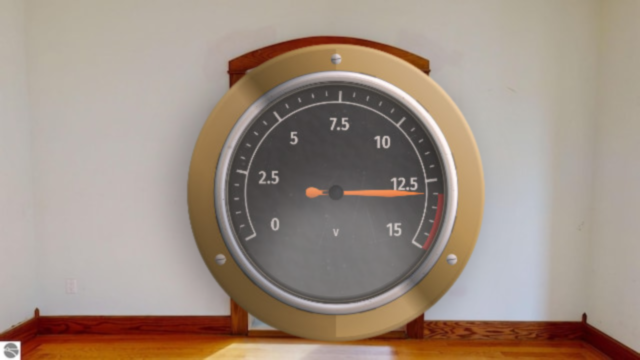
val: 13 (V)
